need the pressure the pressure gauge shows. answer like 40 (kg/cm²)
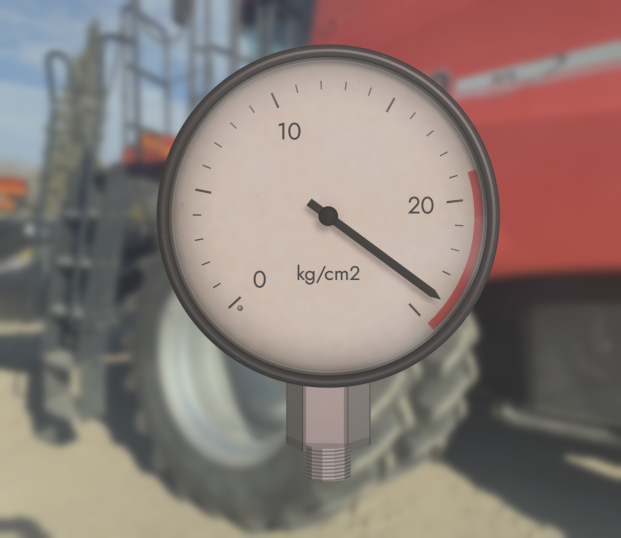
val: 24 (kg/cm²)
